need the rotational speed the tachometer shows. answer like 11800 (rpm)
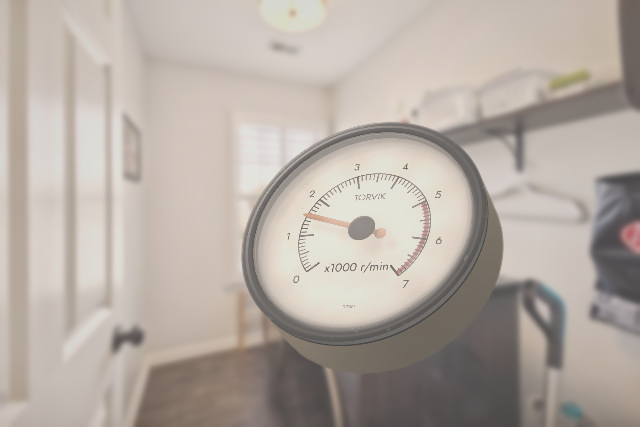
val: 1500 (rpm)
